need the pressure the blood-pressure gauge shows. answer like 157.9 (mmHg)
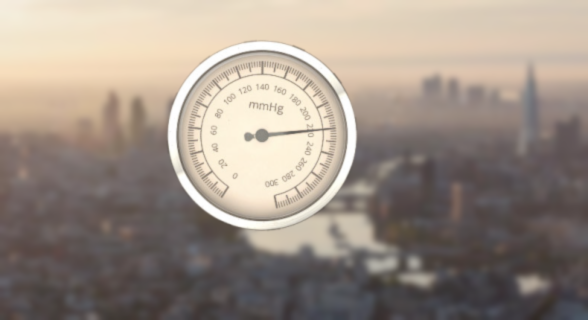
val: 220 (mmHg)
